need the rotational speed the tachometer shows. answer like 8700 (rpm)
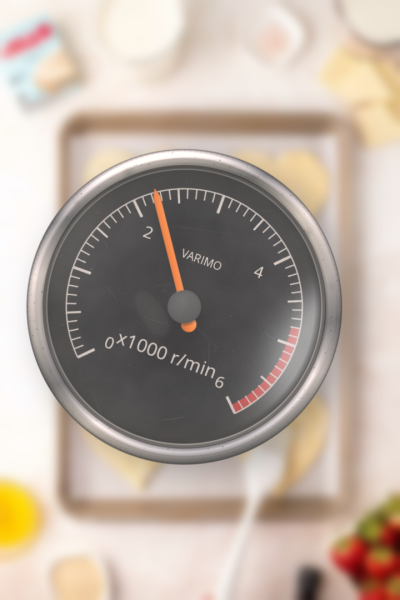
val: 2250 (rpm)
